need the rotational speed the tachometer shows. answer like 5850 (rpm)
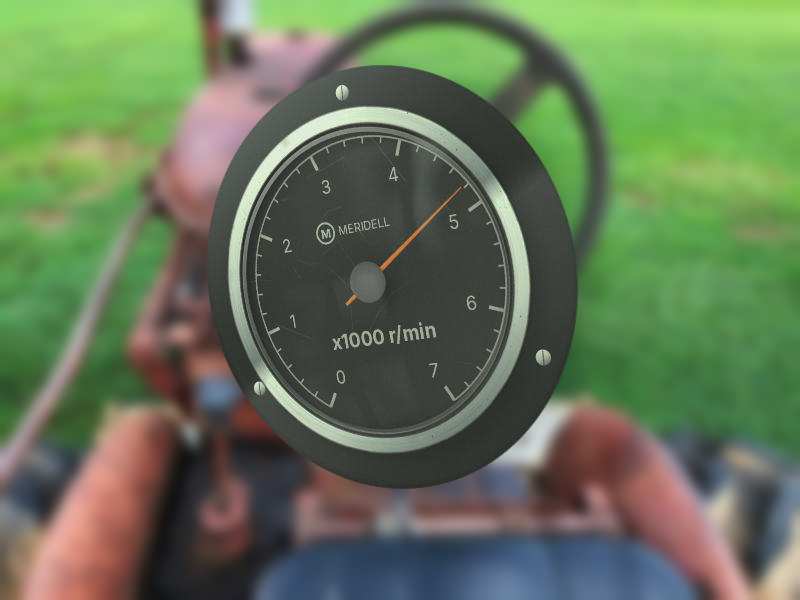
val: 4800 (rpm)
